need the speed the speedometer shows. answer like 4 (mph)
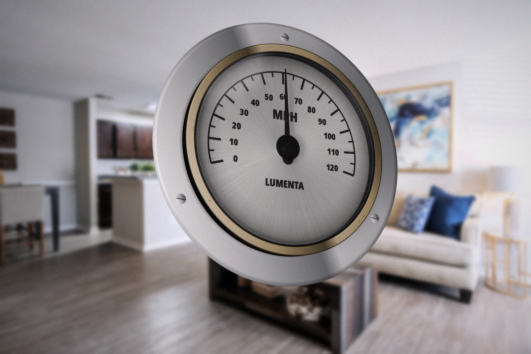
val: 60 (mph)
